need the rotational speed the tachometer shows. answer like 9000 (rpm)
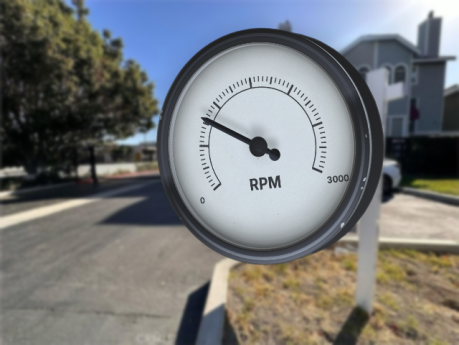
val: 800 (rpm)
